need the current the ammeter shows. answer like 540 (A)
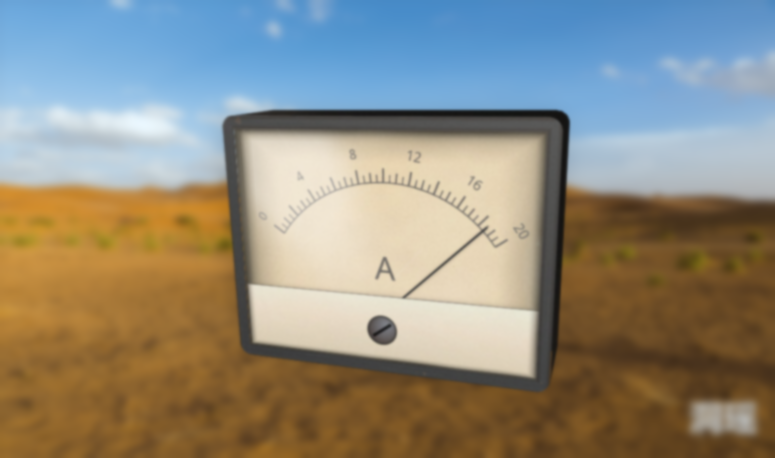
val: 18.5 (A)
